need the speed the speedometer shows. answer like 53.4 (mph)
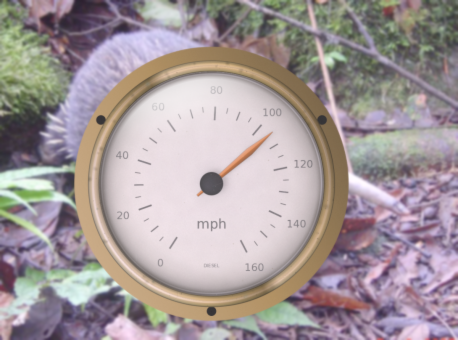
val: 105 (mph)
